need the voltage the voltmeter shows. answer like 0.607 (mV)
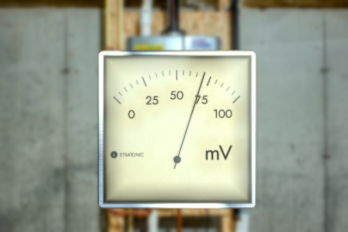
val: 70 (mV)
